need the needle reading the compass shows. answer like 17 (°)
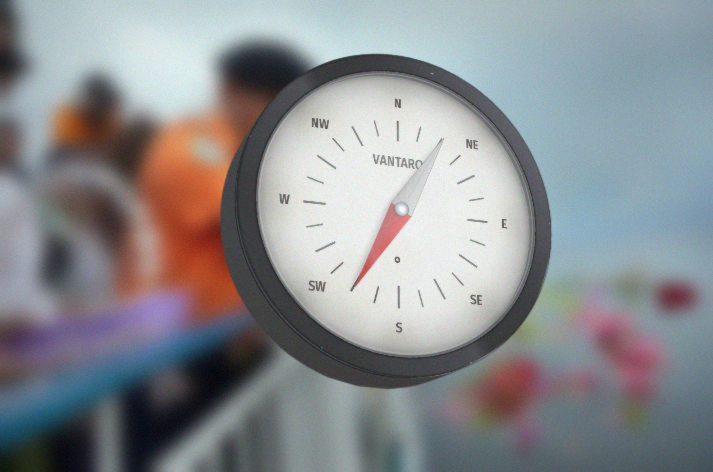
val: 210 (°)
